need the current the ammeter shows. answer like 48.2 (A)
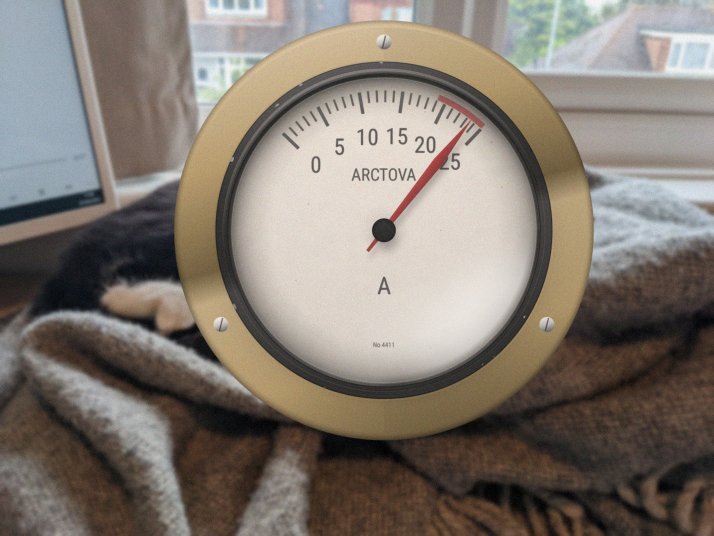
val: 23.5 (A)
